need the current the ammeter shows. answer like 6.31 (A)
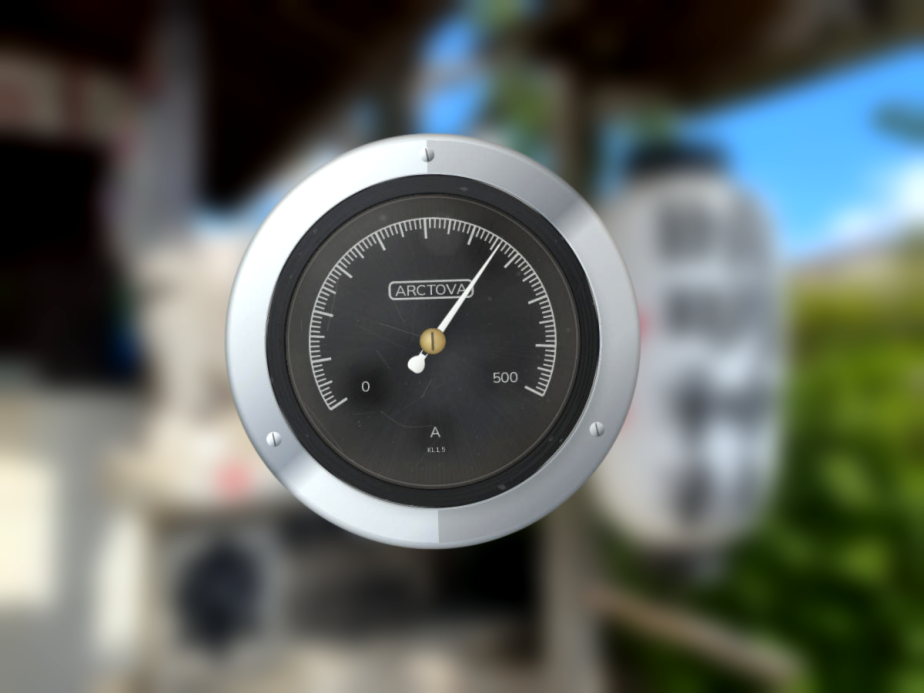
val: 330 (A)
